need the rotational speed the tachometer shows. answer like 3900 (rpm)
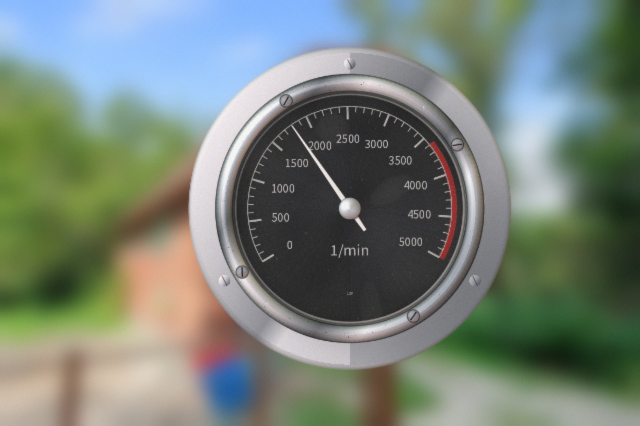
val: 1800 (rpm)
